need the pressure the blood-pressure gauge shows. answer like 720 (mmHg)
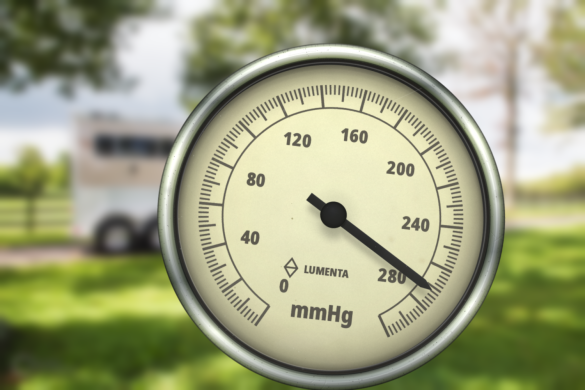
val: 272 (mmHg)
